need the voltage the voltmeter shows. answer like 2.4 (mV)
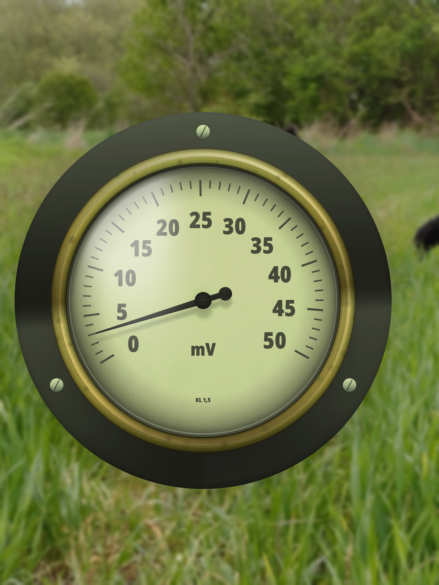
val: 3 (mV)
